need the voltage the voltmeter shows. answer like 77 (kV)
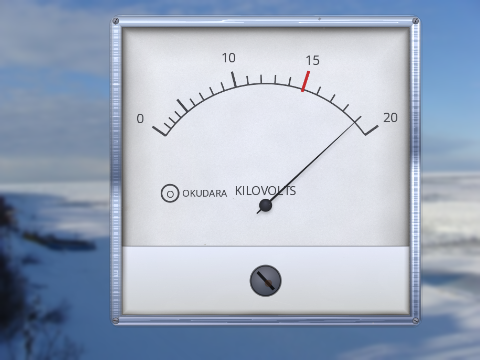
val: 19 (kV)
